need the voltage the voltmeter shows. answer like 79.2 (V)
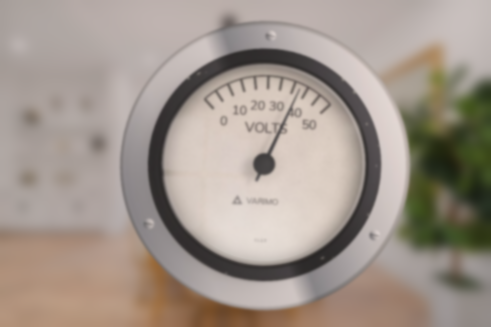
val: 37.5 (V)
